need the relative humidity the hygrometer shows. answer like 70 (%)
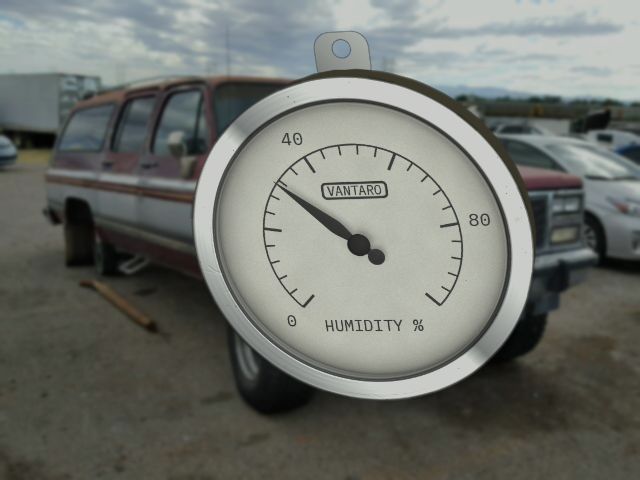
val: 32 (%)
